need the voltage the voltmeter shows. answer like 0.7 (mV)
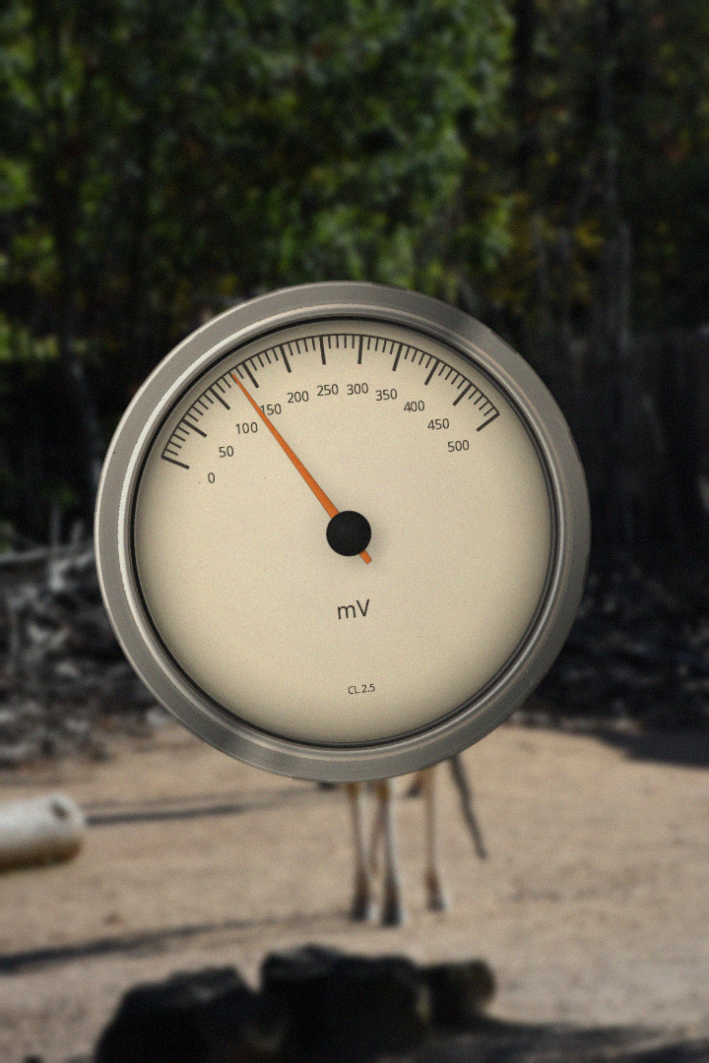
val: 130 (mV)
